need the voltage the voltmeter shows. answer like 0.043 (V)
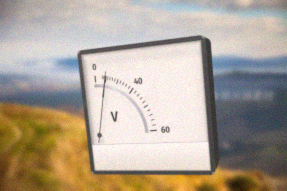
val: 20 (V)
